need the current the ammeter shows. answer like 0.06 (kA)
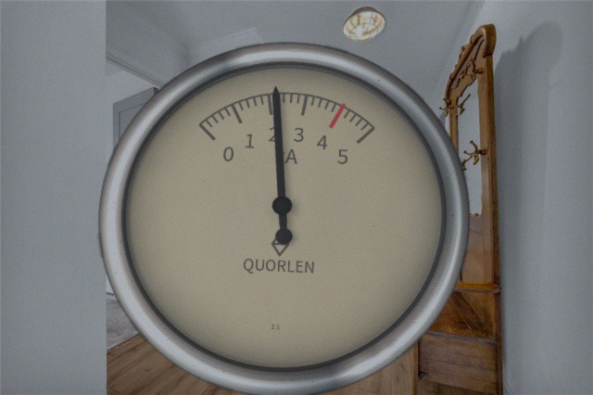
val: 2.2 (kA)
